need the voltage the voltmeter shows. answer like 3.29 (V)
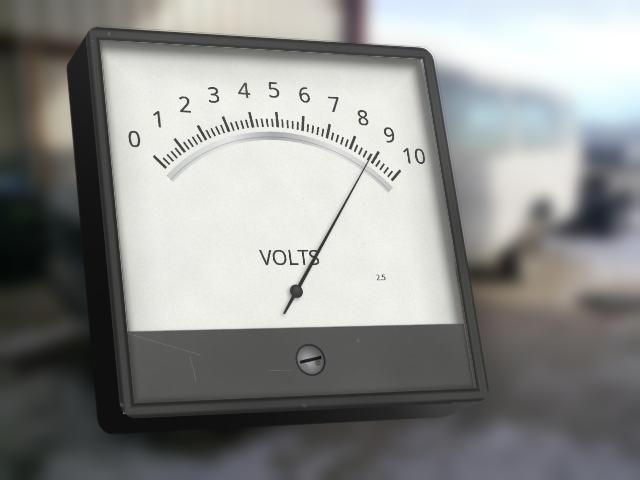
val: 8.8 (V)
